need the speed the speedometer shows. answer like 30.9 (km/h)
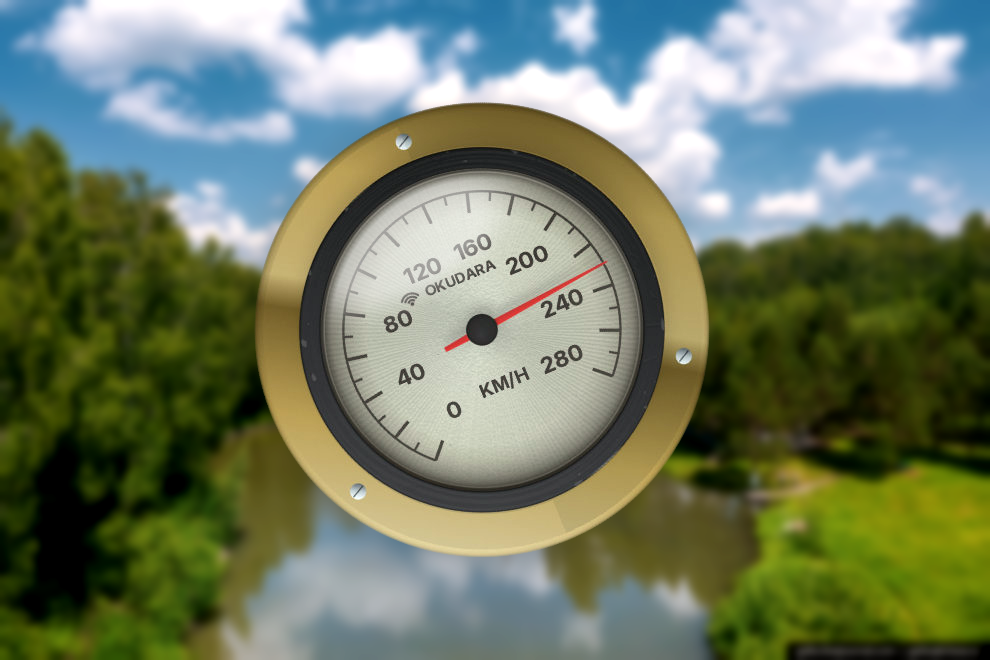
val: 230 (km/h)
